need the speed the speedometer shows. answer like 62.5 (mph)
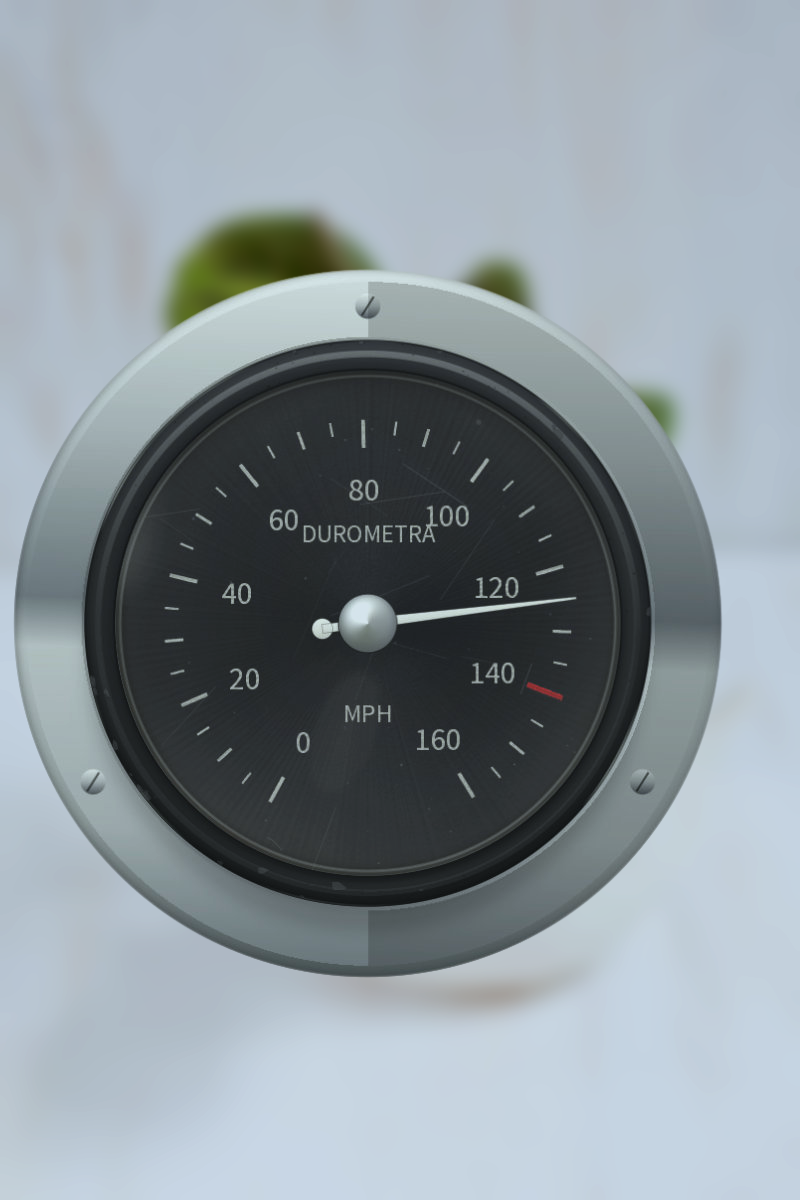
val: 125 (mph)
